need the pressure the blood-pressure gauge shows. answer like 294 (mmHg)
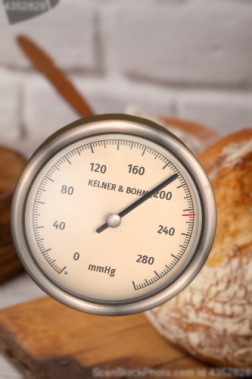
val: 190 (mmHg)
